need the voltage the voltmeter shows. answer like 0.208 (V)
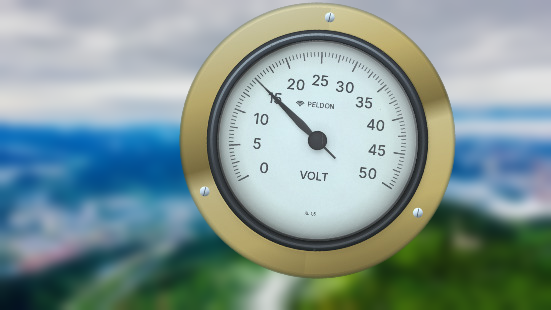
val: 15 (V)
